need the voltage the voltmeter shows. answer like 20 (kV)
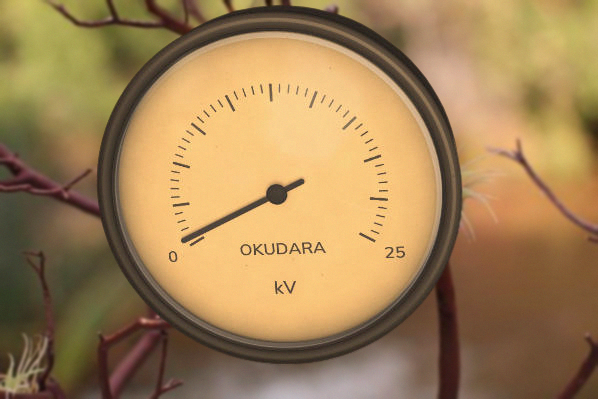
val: 0.5 (kV)
